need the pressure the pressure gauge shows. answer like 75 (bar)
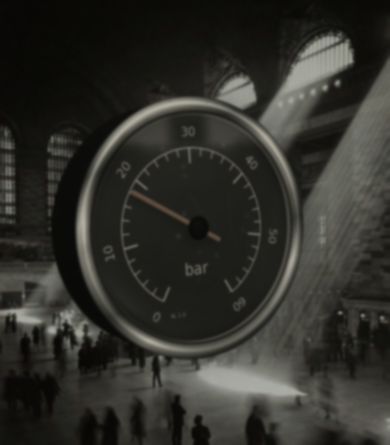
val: 18 (bar)
